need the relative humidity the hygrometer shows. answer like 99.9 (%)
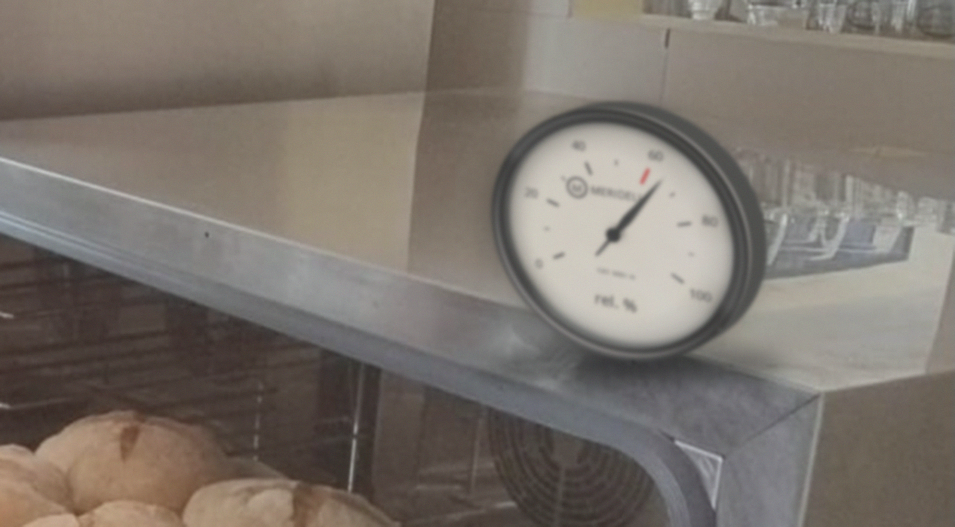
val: 65 (%)
